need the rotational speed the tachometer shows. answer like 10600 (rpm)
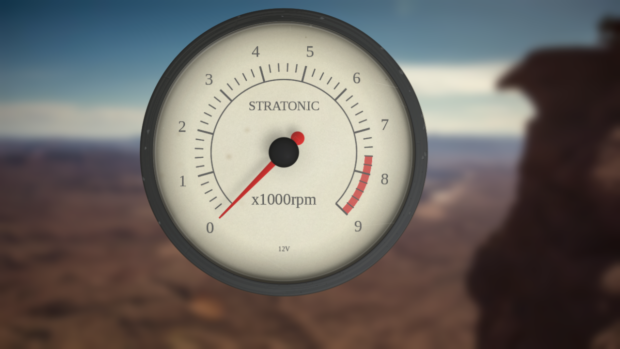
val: 0 (rpm)
